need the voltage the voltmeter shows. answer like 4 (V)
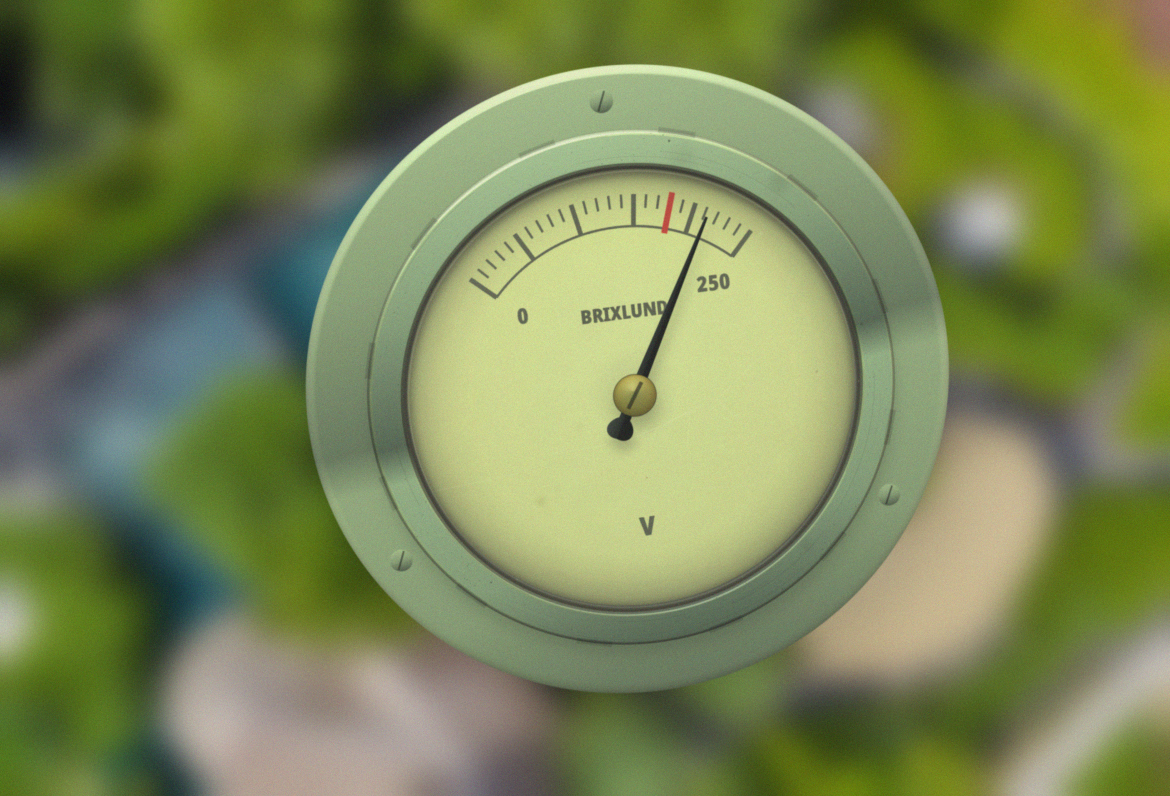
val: 210 (V)
